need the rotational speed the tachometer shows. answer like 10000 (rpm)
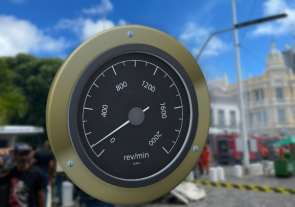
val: 100 (rpm)
